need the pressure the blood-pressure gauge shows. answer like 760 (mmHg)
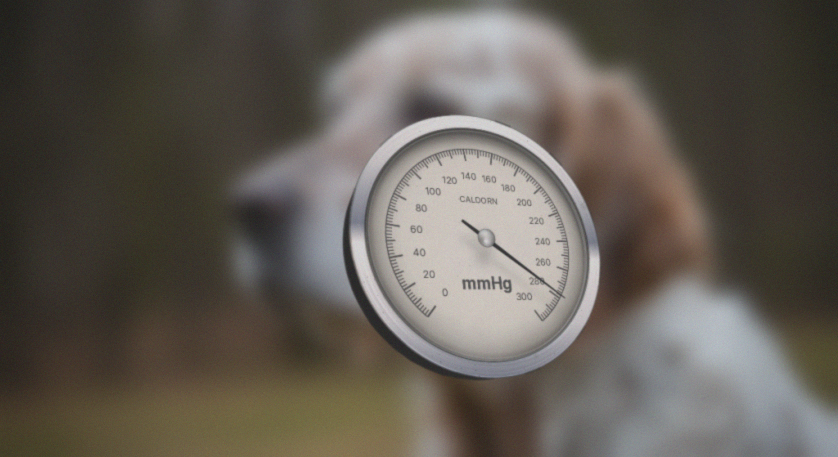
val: 280 (mmHg)
